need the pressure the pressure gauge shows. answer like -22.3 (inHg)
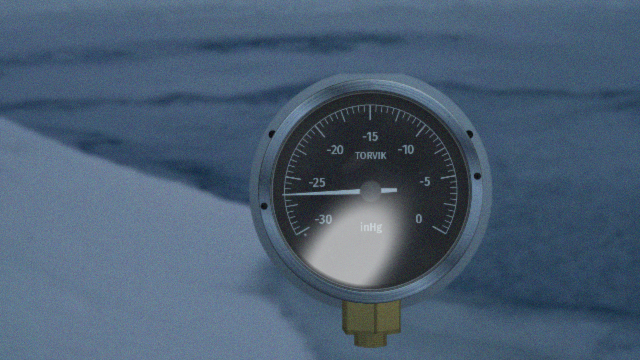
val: -26.5 (inHg)
